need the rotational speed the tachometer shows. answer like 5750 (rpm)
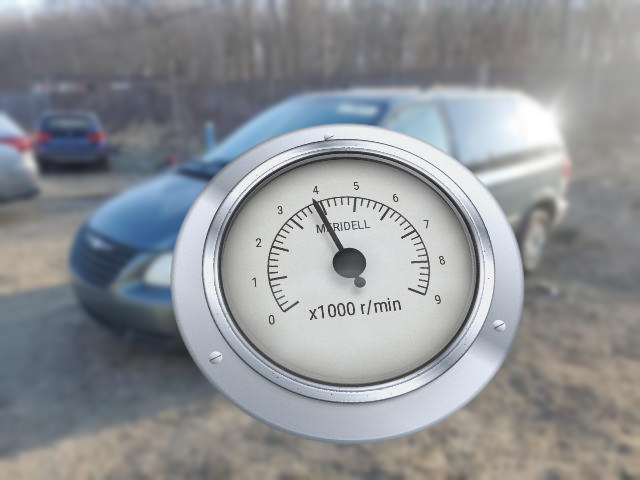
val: 3800 (rpm)
